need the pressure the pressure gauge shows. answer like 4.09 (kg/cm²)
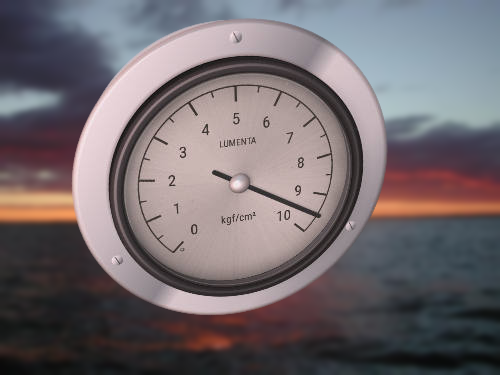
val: 9.5 (kg/cm²)
